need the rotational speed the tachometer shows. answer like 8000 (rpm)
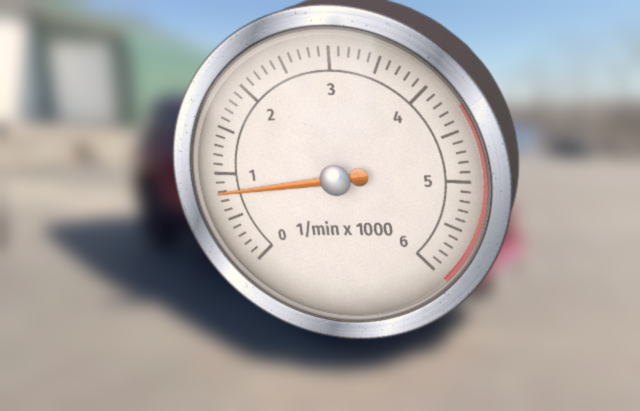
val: 800 (rpm)
